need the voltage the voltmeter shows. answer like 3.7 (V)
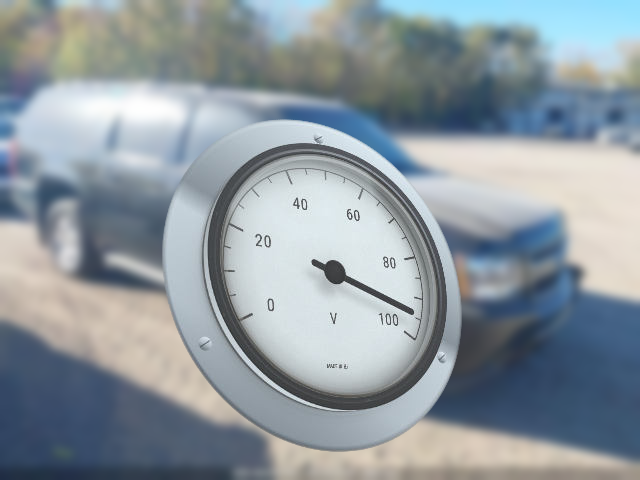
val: 95 (V)
